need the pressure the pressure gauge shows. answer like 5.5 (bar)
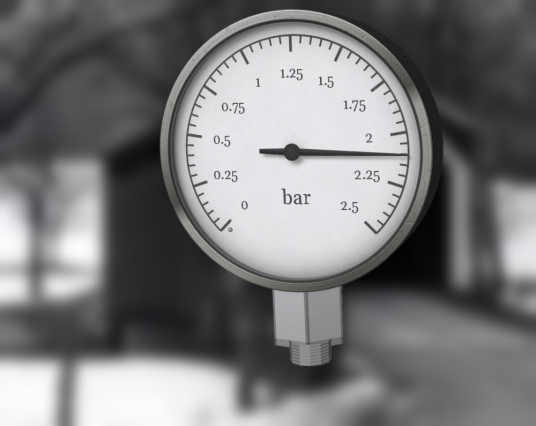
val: 2.1 (bar)
